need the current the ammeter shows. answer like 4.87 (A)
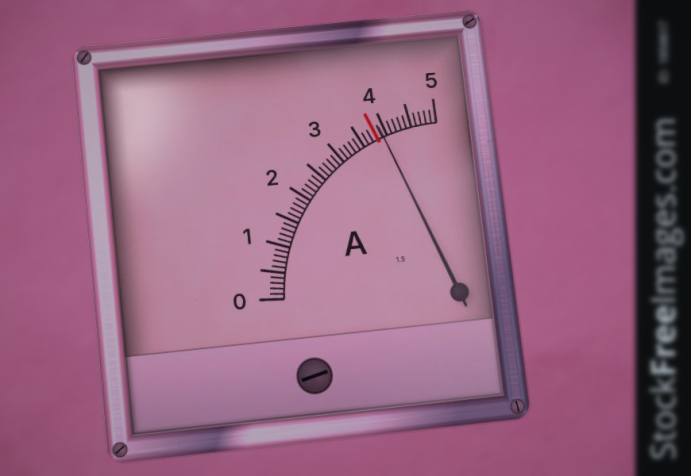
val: 3.9 (A)
